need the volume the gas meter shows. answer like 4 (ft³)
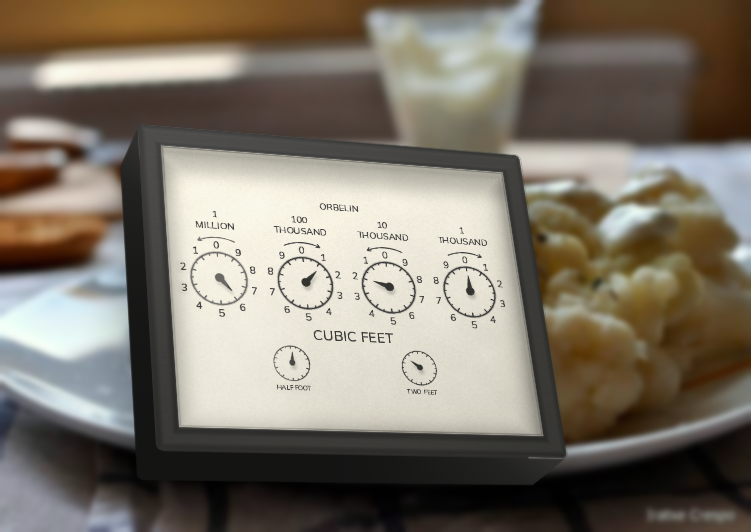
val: 612000 (ft³)
